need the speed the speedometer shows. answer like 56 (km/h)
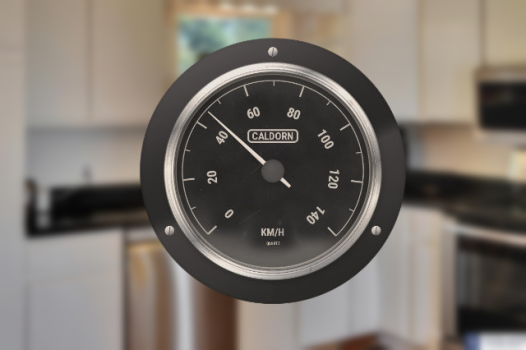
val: 45 (km/h)
